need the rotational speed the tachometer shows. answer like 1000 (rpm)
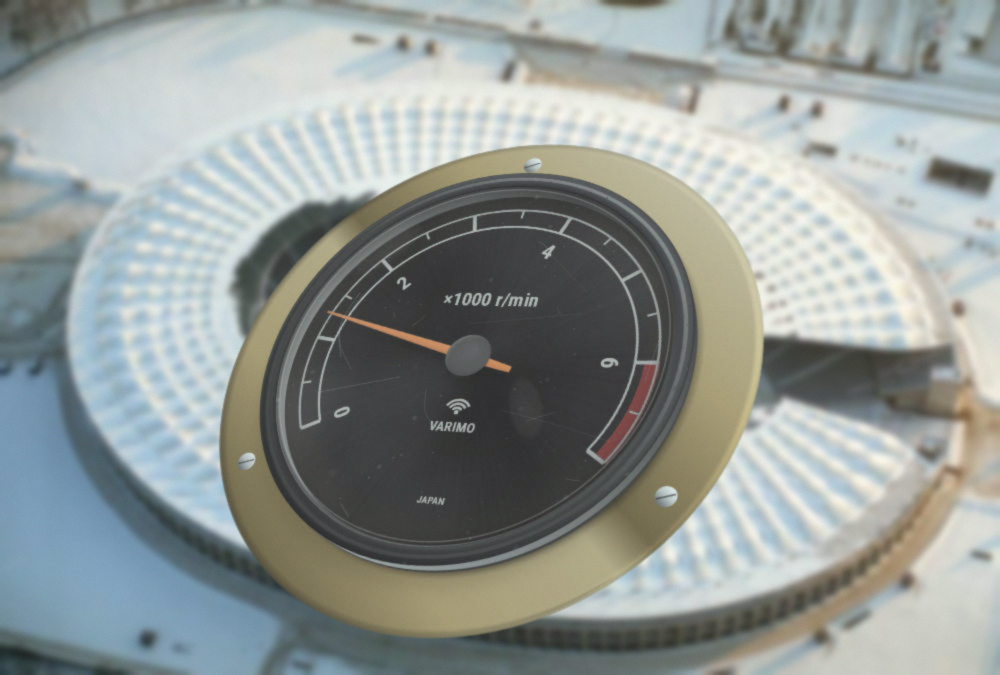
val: 1250 (rpm)
